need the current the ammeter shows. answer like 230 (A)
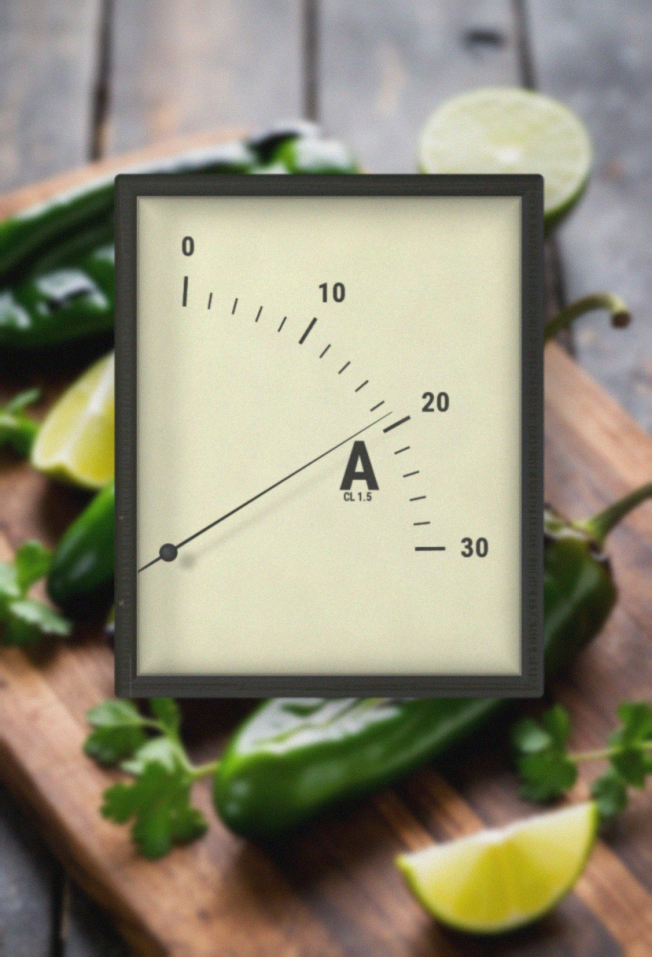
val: 19 (A)
